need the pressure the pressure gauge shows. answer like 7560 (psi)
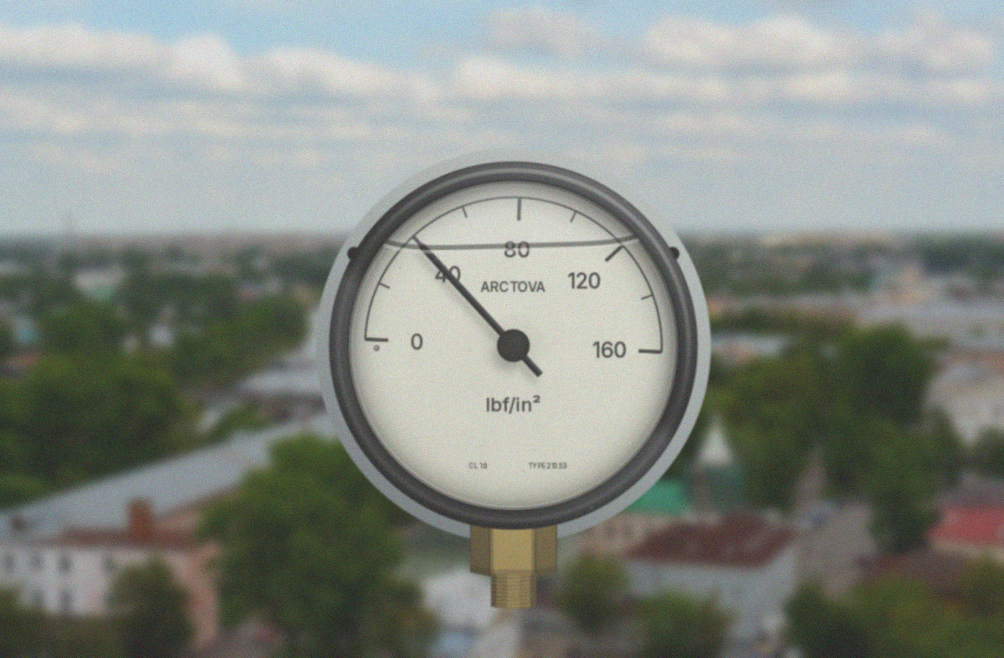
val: 40 (psi)
